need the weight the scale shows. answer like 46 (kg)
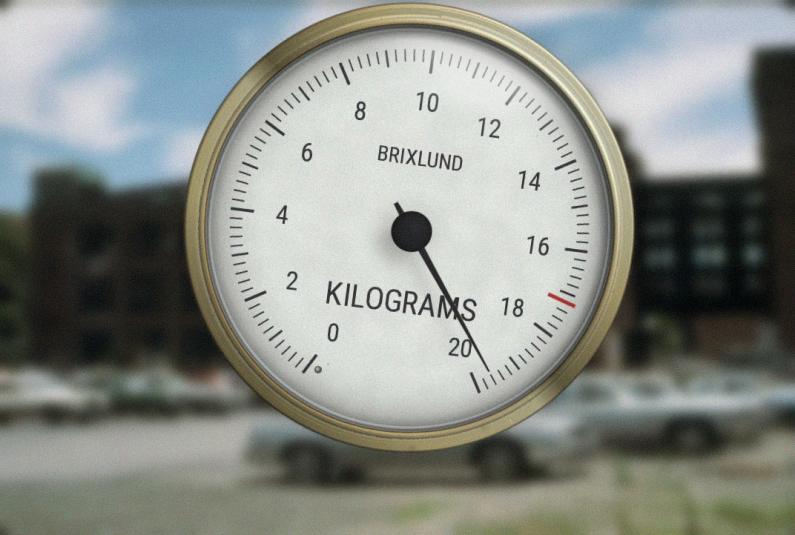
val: 19.6 (kg)
